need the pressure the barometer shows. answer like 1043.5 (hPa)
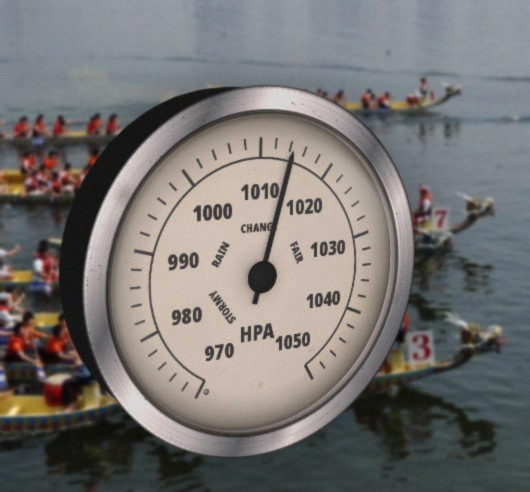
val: 1014 (hPa)
